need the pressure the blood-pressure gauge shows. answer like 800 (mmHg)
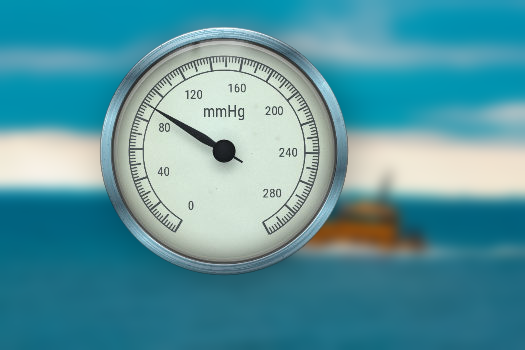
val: 90 (mmHg)
